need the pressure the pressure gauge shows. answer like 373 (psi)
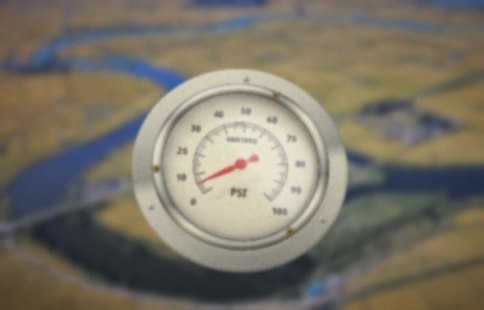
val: 5 (psi)
